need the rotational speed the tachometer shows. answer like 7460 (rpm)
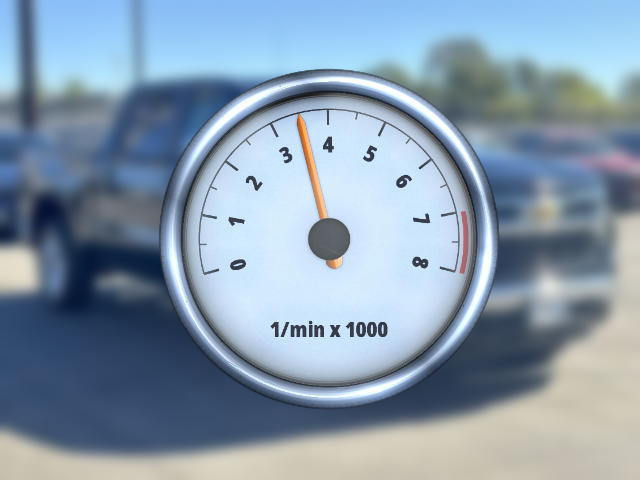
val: 3500 (rpm)
